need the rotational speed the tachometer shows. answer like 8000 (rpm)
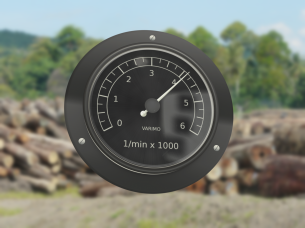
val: 4125 (rpm)
